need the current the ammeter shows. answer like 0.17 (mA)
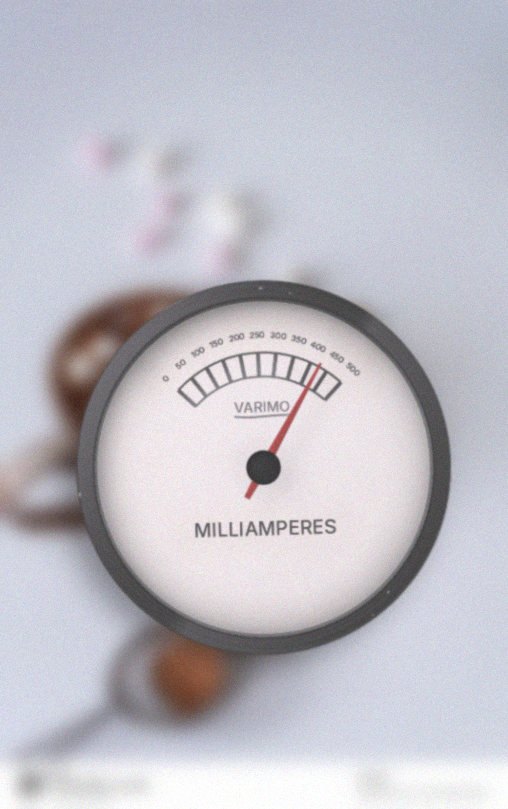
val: 425 (mA)
